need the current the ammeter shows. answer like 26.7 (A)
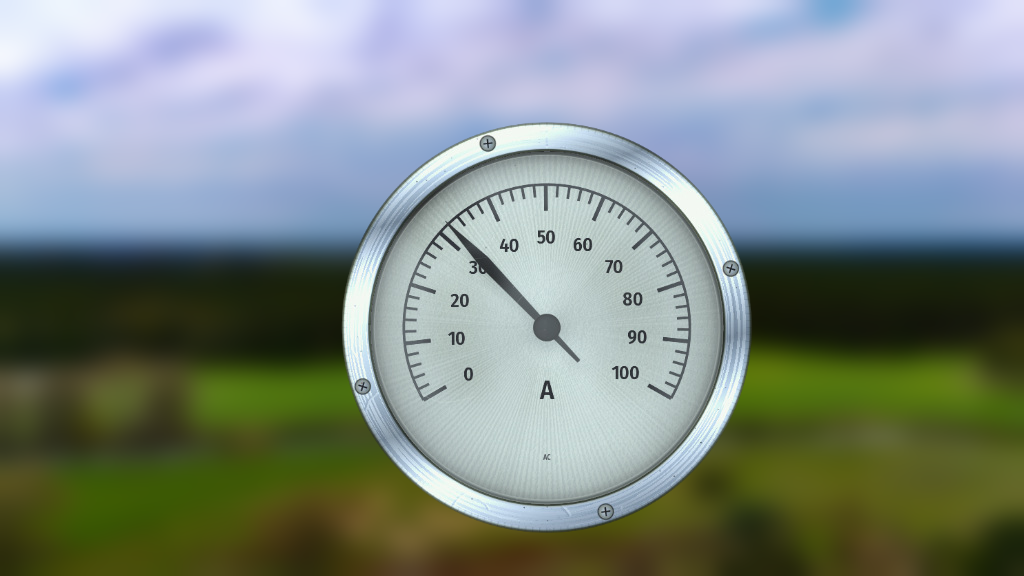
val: 32 (A)
